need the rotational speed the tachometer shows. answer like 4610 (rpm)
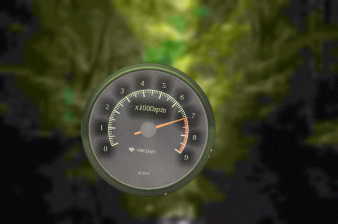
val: 7000 (rpm)
